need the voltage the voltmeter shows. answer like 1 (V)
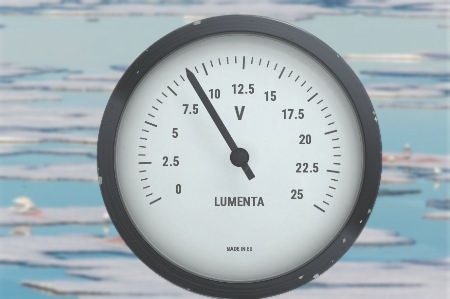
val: 9 (V)
